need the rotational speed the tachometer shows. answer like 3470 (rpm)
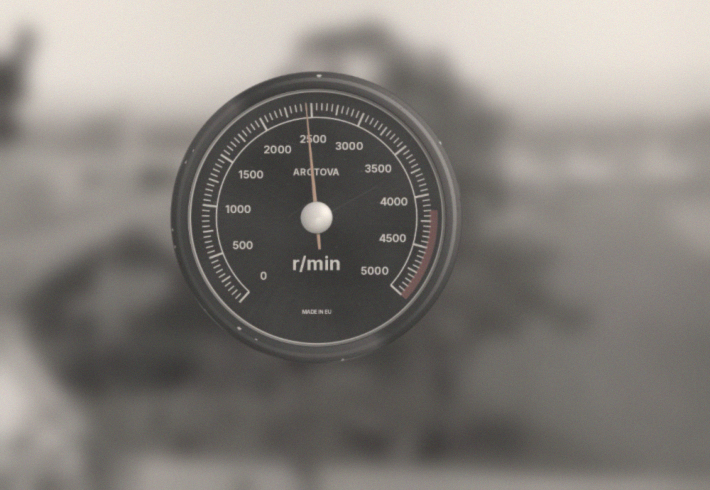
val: 2450 (rpm)
